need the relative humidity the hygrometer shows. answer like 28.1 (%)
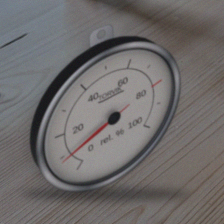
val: 10 (%)
